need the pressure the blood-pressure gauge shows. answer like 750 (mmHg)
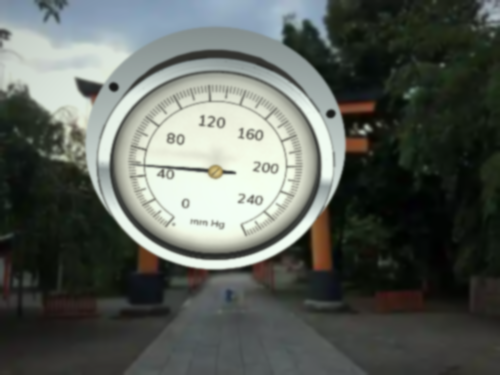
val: 50 (mmHg)
